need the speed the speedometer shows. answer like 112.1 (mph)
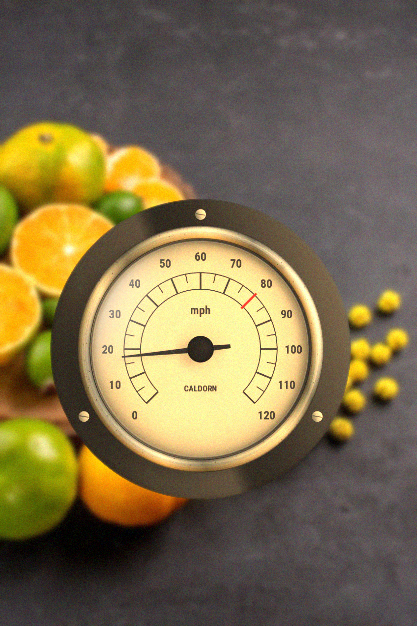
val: 17.5 (mph)
